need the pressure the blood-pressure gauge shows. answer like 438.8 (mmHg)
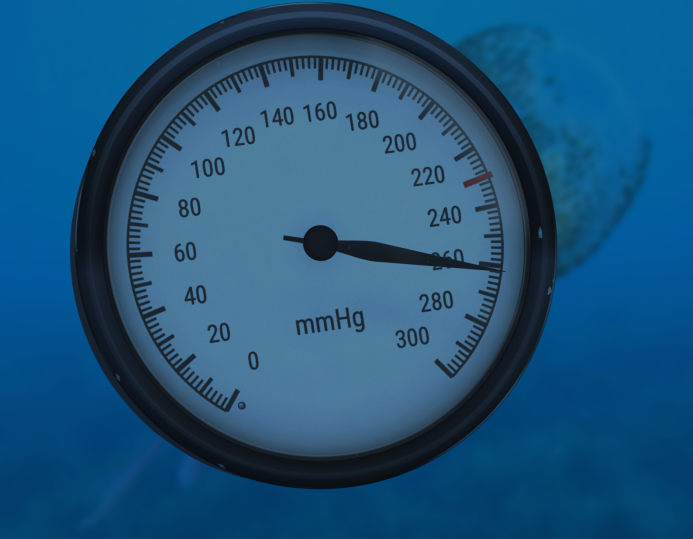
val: 262 (mmHg)
